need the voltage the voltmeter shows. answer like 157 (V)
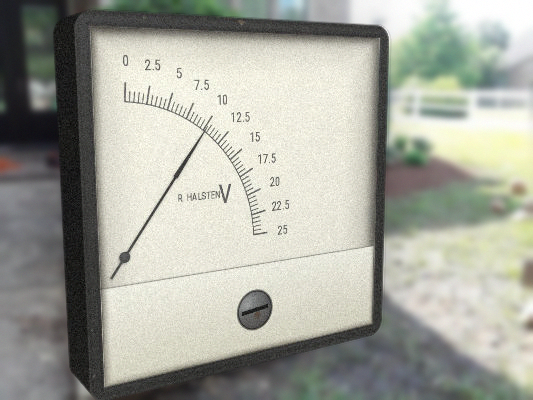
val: 10 (V)
